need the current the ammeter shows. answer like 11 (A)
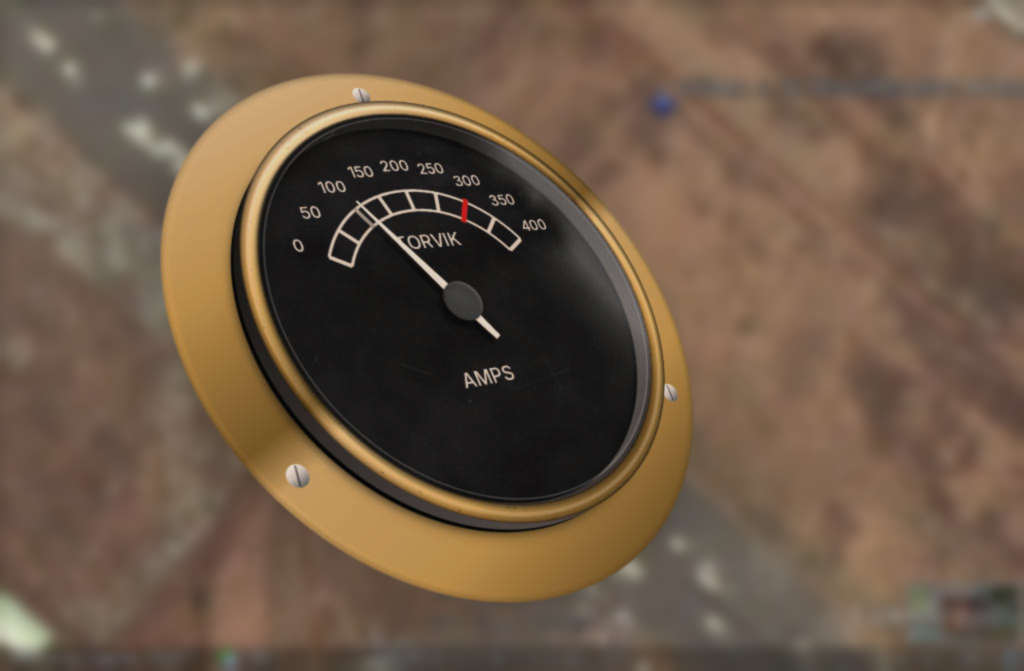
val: 100 (A)
